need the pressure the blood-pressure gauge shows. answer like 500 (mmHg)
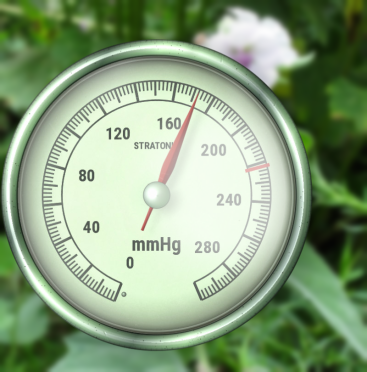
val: 172 (mmHg)
